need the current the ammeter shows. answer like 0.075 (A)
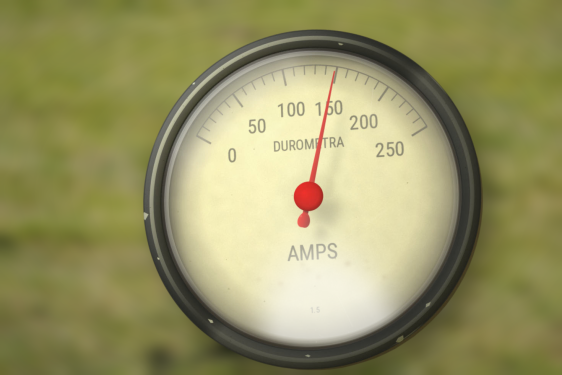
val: 150 (A)
